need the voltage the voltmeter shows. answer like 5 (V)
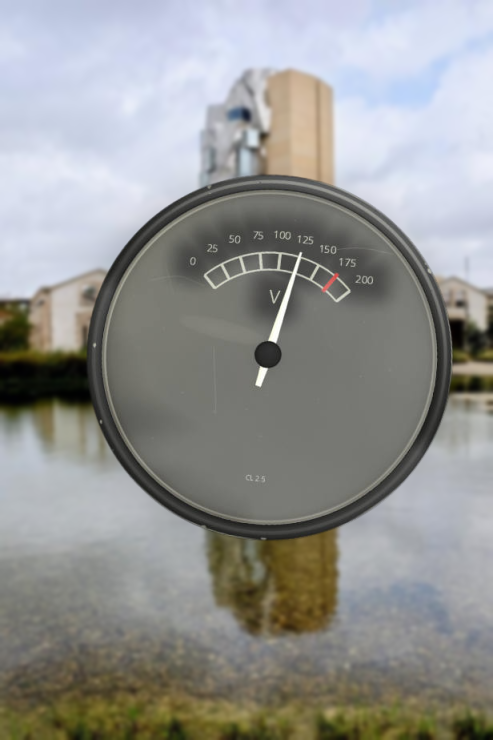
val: 125 (V)
